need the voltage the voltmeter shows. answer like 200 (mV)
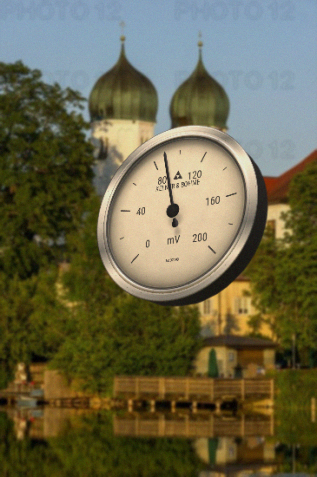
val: 90 (mV)
